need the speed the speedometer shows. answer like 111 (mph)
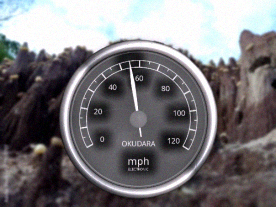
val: 55 (mph)
